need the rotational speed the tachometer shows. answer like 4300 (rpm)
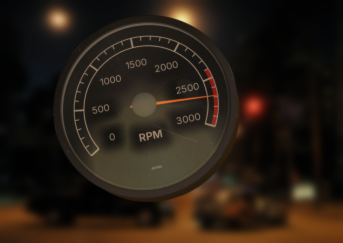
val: 2700 (rpm)
